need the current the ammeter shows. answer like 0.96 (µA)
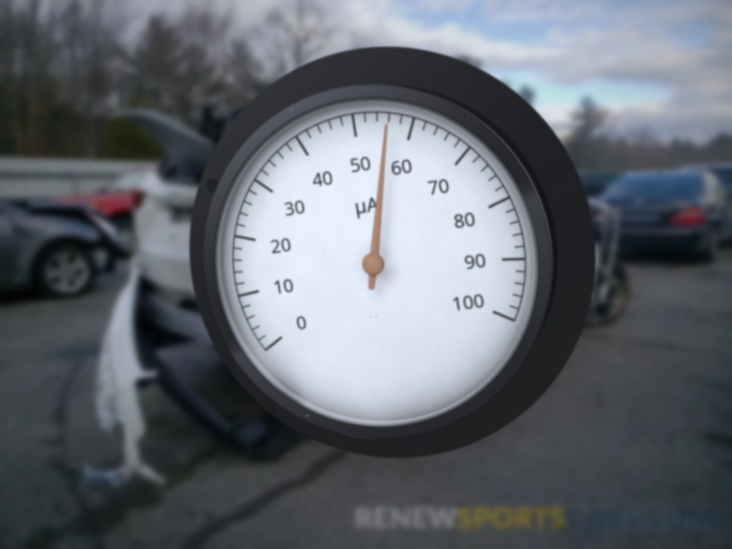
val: 56 (µA)
